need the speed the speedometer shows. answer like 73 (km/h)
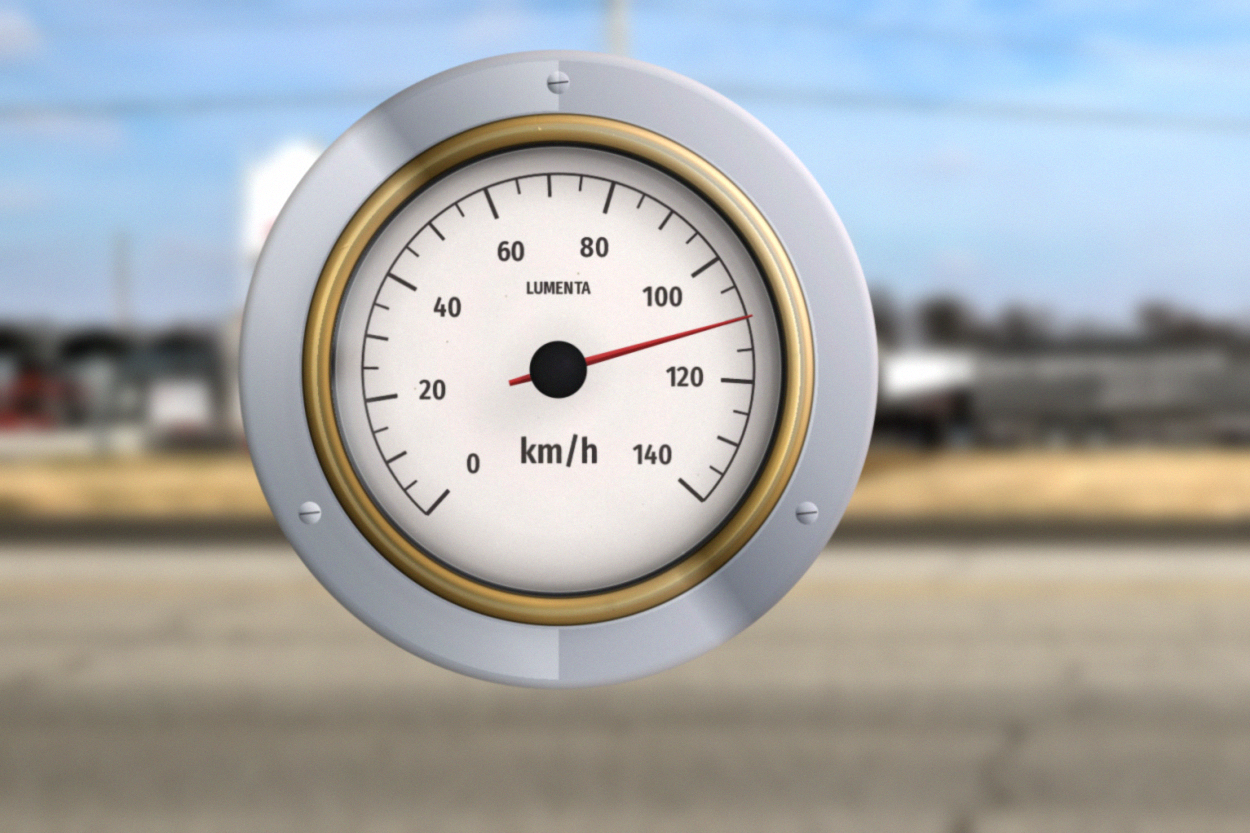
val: 110 (km/h)
